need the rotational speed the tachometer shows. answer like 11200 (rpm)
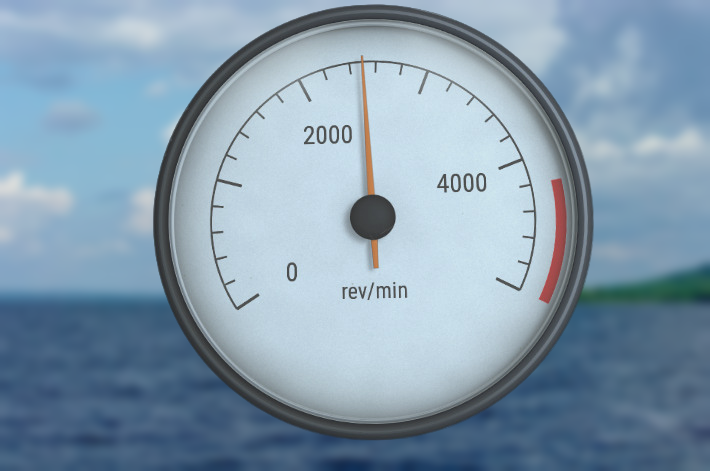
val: 2500 (rpm)
